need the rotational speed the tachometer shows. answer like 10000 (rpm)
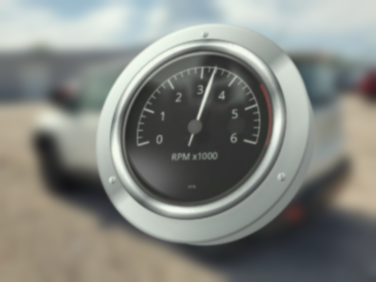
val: 3400 (rpm)
